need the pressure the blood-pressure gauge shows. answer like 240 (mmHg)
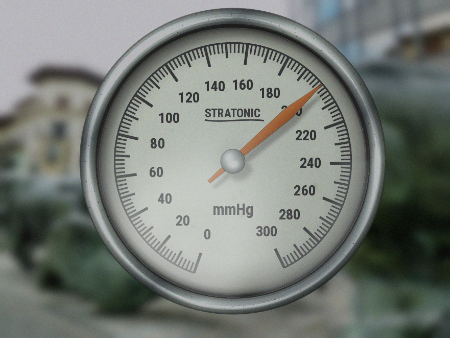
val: 200 (mmHg)
